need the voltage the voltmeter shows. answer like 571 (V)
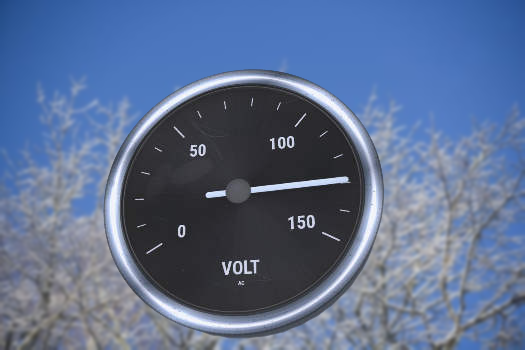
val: 130 (V)
